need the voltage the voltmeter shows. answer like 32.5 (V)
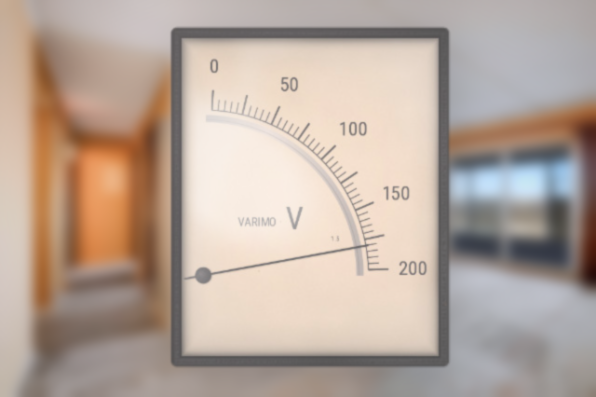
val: 180 (V)
